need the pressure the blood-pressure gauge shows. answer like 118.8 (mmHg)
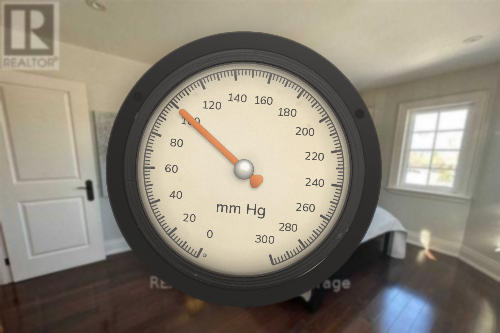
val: 100 (mmHg)
